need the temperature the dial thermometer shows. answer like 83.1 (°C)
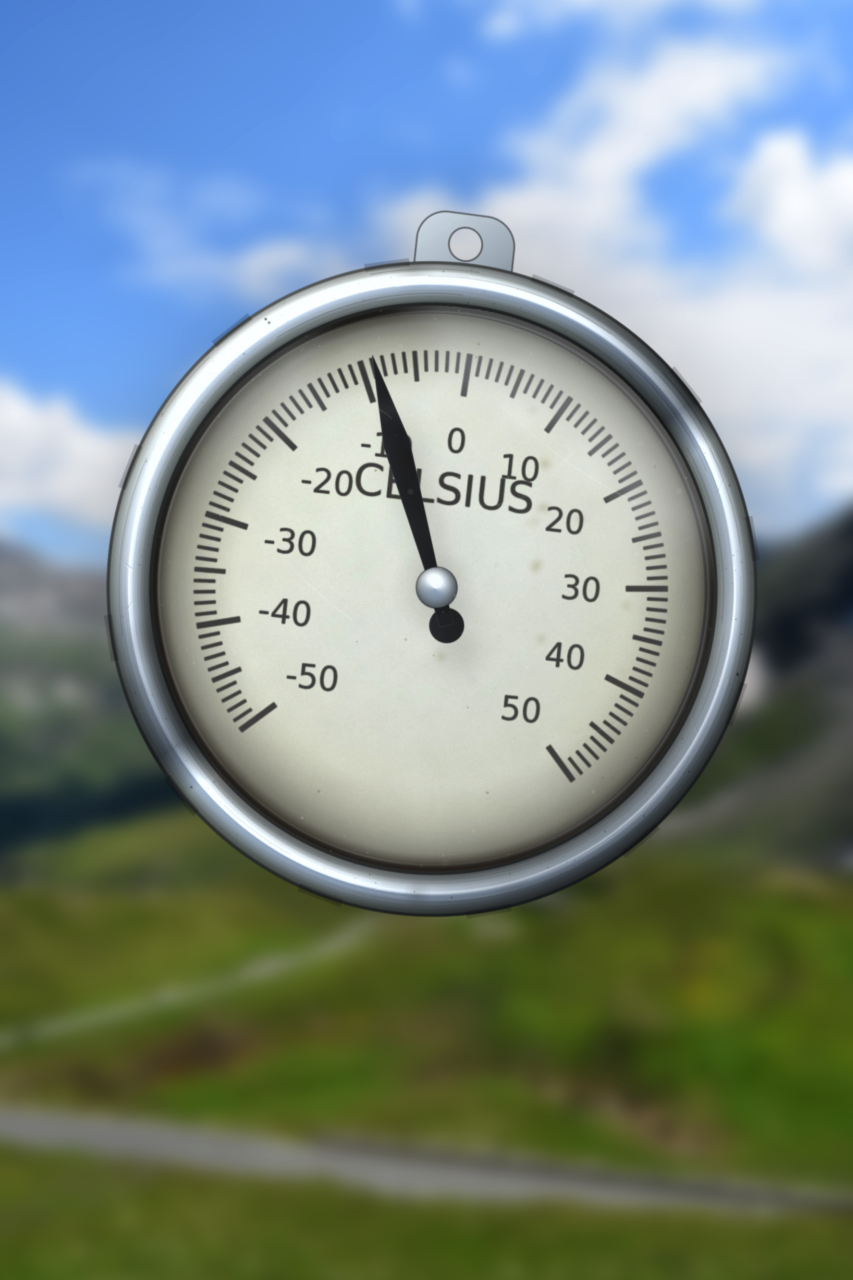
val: -9 (°C)
